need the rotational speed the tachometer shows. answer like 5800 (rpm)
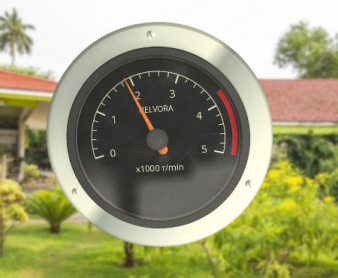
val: 1900 (rpm)
